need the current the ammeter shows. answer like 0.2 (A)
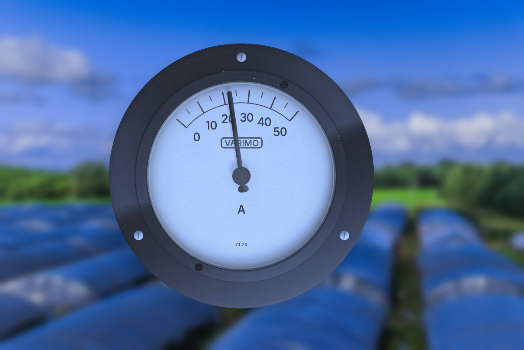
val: 22.5 (A)
